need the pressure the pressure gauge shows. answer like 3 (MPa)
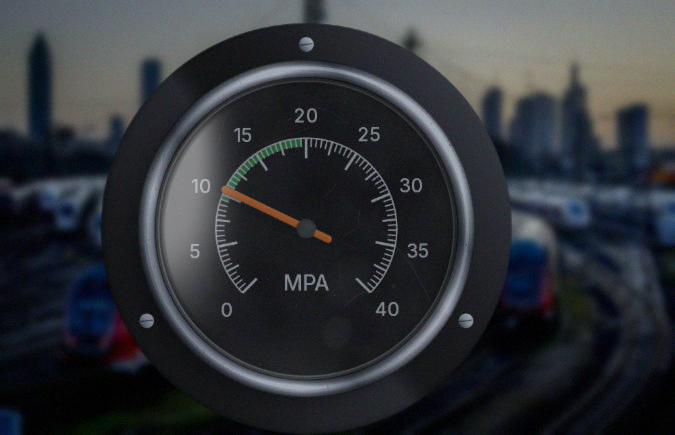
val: 10.5 (MPa)
